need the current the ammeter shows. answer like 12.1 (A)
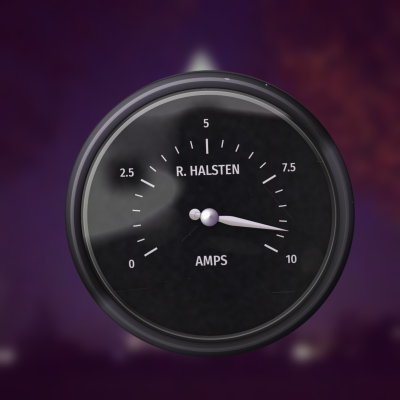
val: 9.25 (A)
